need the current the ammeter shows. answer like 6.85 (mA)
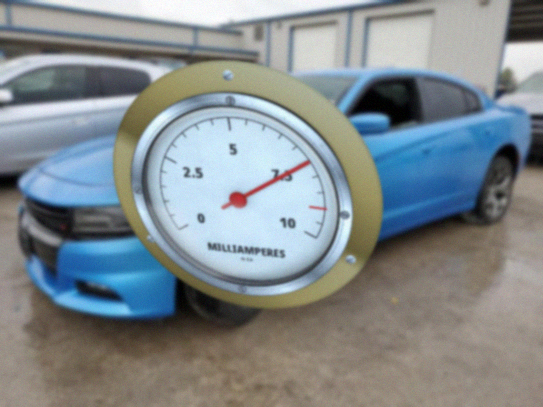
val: 7.5 (mA)
